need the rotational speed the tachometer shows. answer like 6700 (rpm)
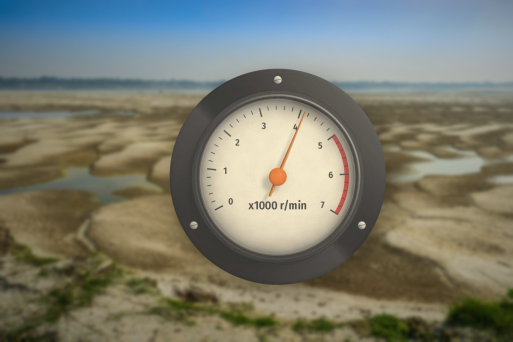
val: 4100 (rpm)
